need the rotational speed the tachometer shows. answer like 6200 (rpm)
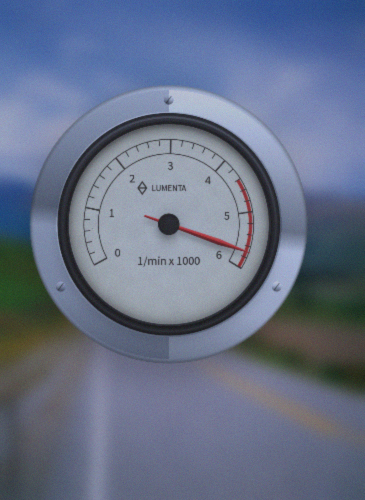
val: 5700 (rpm)
